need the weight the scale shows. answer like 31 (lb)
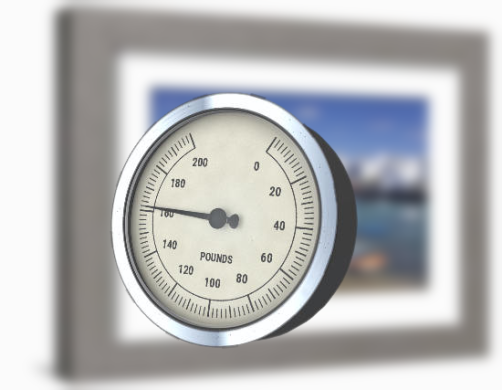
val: 162 (lb)
